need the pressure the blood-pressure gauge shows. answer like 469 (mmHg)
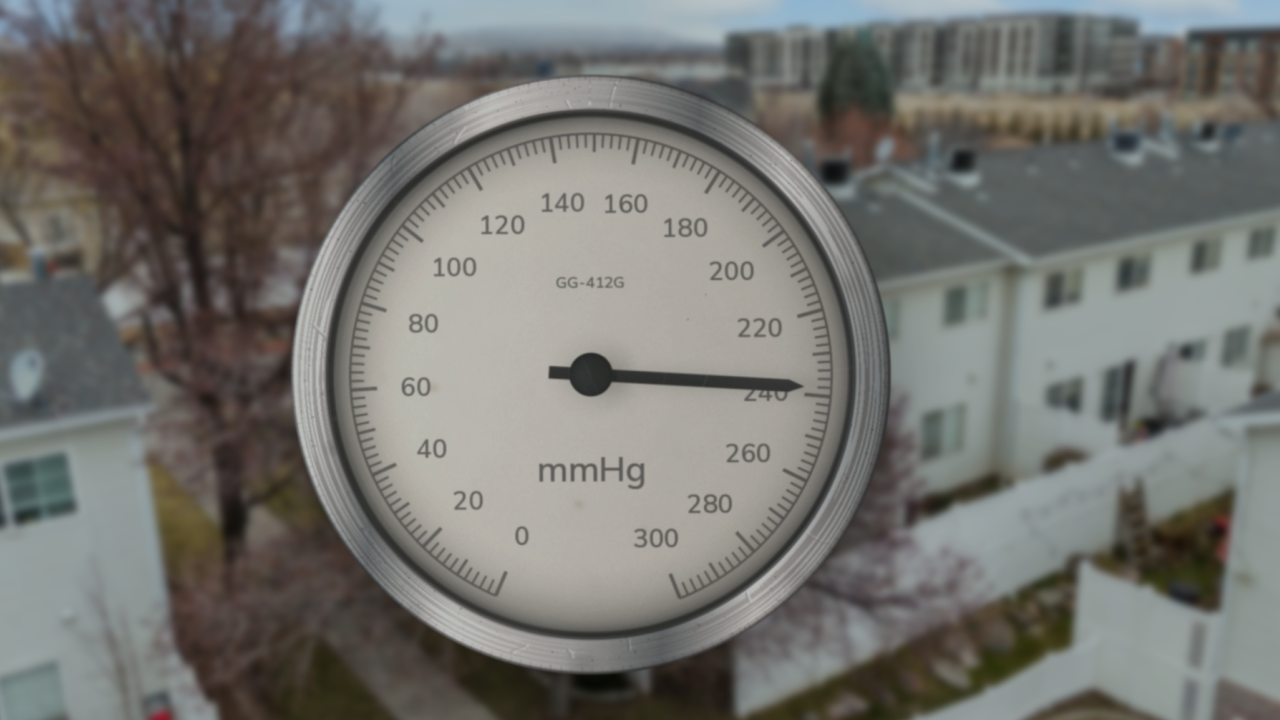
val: 238 (mmHg)
